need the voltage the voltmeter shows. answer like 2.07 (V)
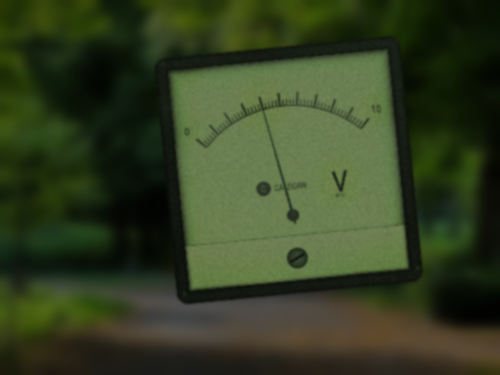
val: 4 (V)
